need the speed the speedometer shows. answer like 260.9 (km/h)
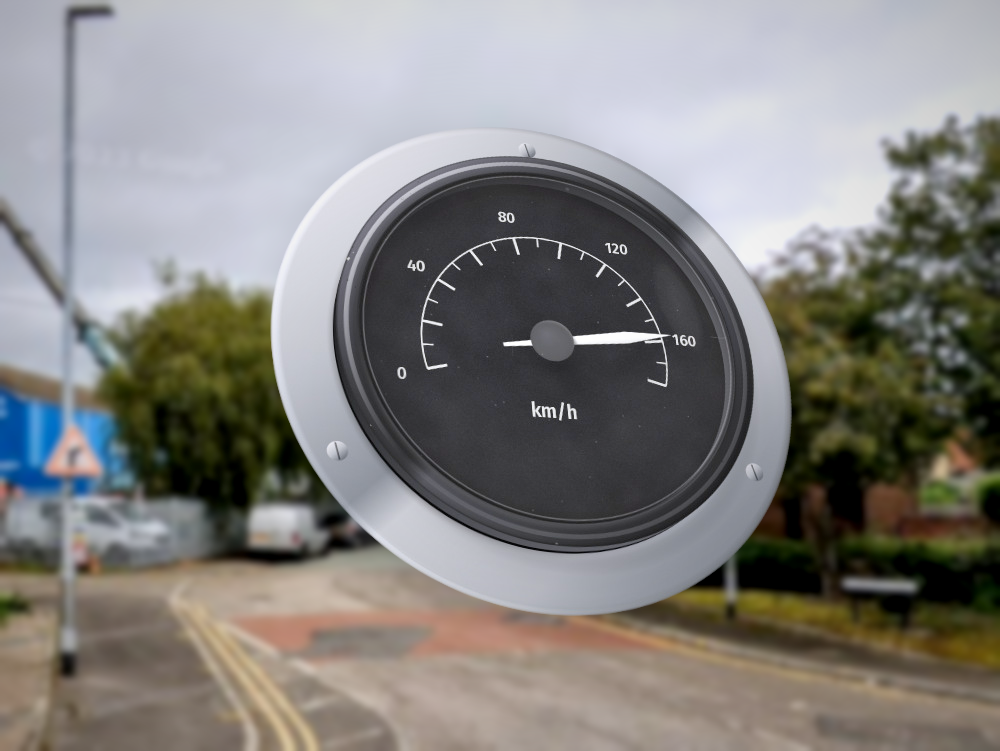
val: 160 (km/h)
